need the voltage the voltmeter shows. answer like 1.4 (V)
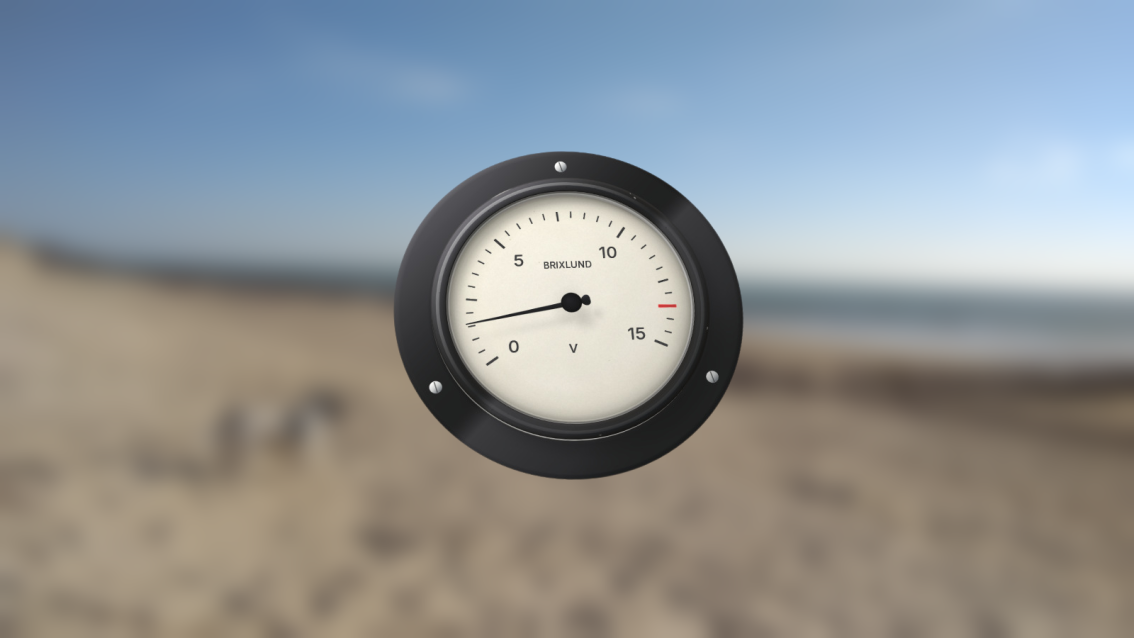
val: 1.5 (V)
